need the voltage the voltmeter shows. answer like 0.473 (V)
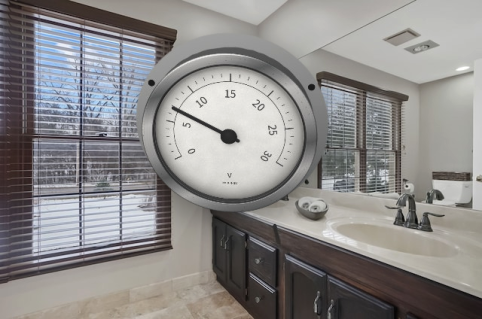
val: 7 (V)
